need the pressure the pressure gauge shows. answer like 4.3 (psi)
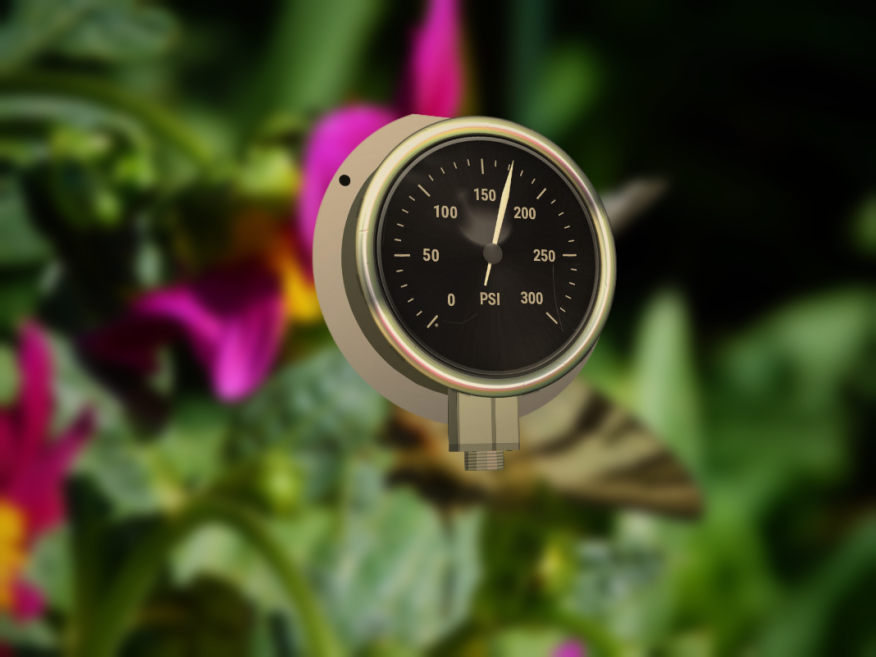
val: 170 (psi)
